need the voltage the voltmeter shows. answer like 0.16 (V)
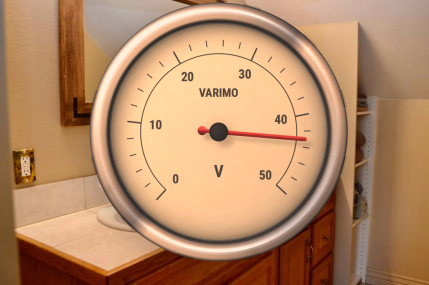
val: 43 (V)
